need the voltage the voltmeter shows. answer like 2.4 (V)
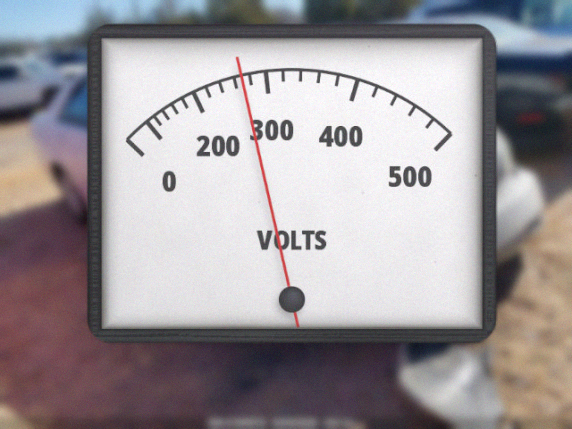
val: 270 (V)
